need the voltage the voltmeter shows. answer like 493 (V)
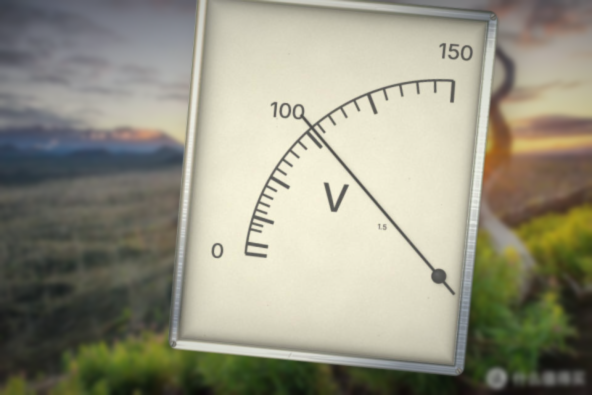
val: 102.5 (V)
